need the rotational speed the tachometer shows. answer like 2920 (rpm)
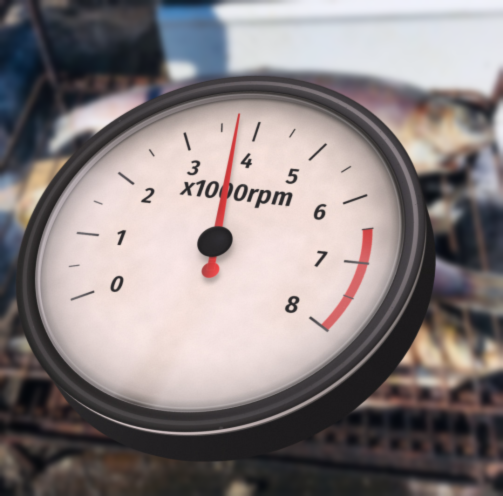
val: 3750 (rpm)
